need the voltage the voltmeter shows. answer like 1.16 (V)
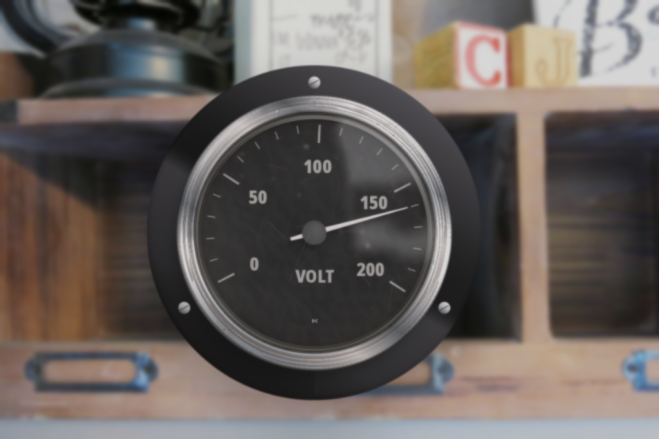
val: 160 (V)
